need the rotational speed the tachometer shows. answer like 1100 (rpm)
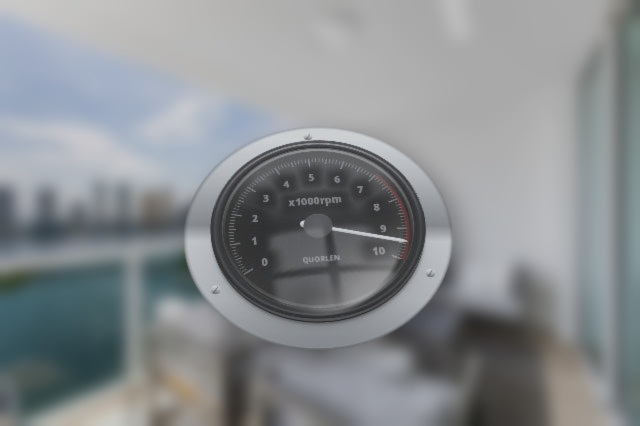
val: 9500 (rpm)
